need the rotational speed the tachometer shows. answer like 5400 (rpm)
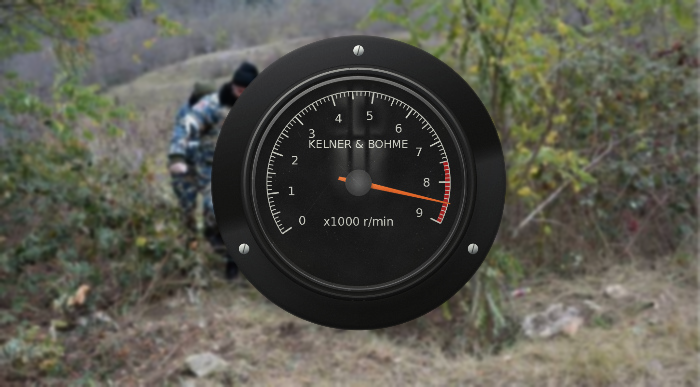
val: 8500 (rpm)
